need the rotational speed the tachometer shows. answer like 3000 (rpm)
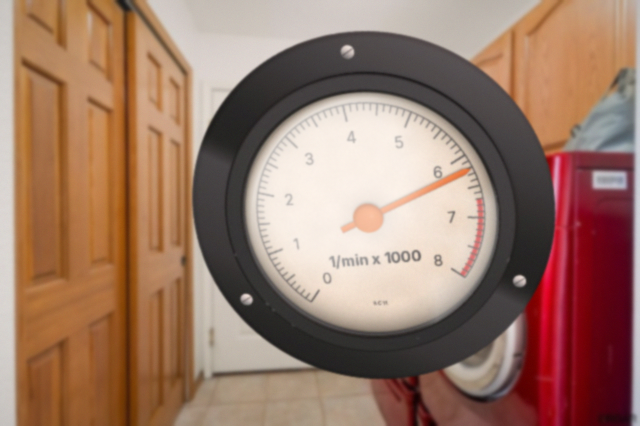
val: 6200 (rpm)
